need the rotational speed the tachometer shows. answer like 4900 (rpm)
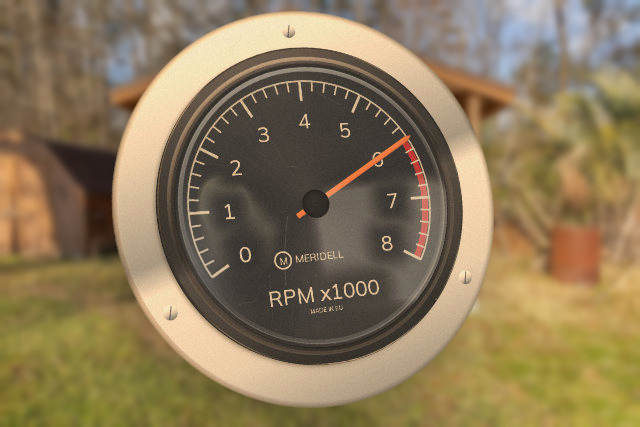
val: 6000 (rpm)
